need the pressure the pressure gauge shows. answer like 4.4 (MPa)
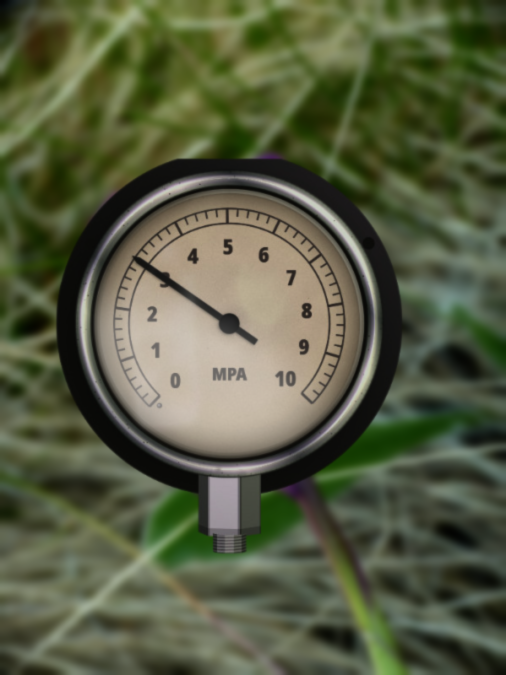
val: 3 (MPa)
